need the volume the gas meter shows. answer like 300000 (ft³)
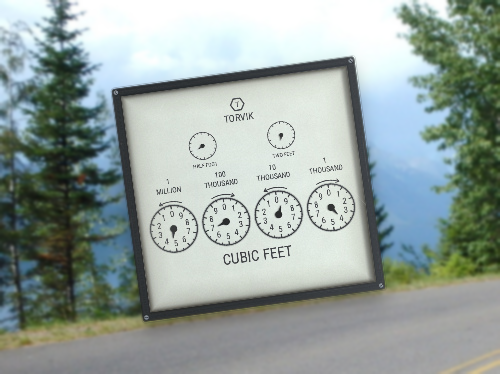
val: 469400 (ft³)
